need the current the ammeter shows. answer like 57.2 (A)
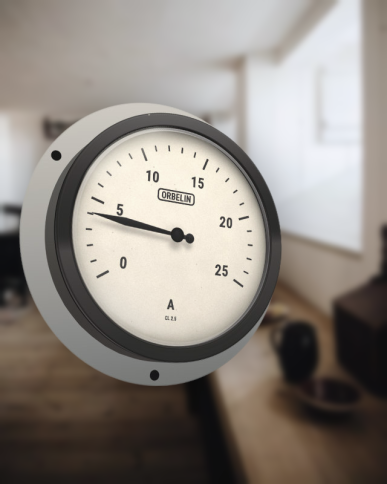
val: 4 (A)
